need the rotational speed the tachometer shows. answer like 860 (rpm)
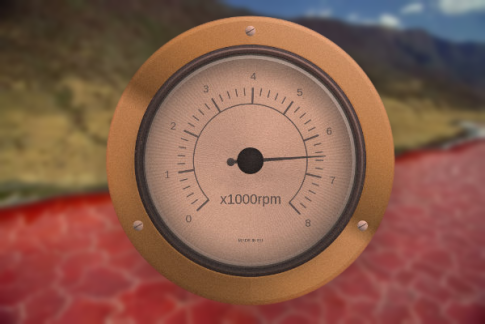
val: 6500 (rpm)
